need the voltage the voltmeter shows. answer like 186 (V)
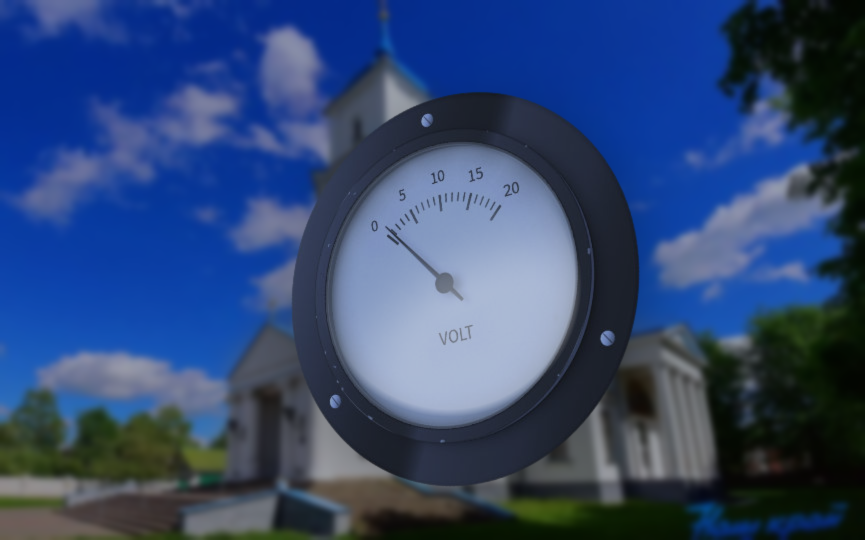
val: 1 (V)
